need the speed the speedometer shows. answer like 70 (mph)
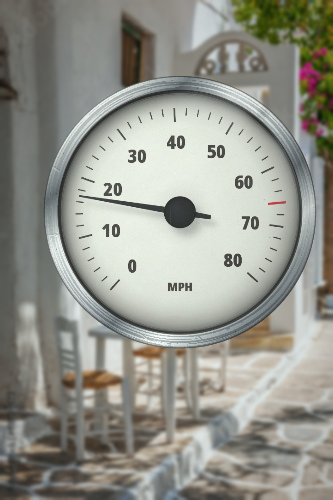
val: 17 (mph)
